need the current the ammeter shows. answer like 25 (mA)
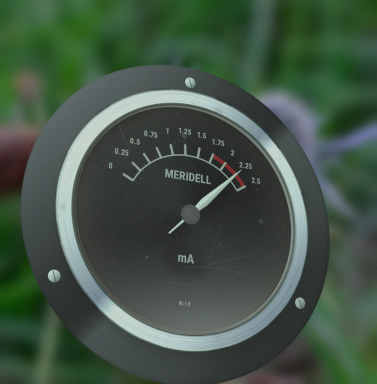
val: 2.25 (mA)
